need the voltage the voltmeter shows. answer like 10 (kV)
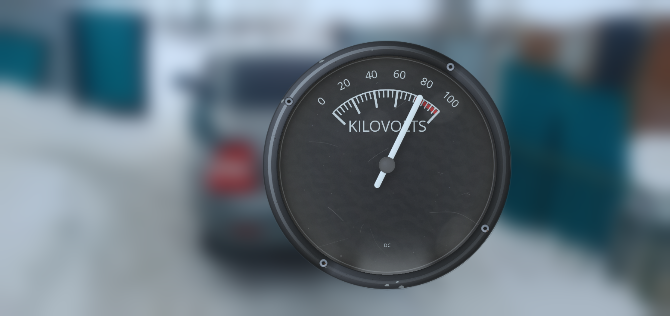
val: 80 (kV)
